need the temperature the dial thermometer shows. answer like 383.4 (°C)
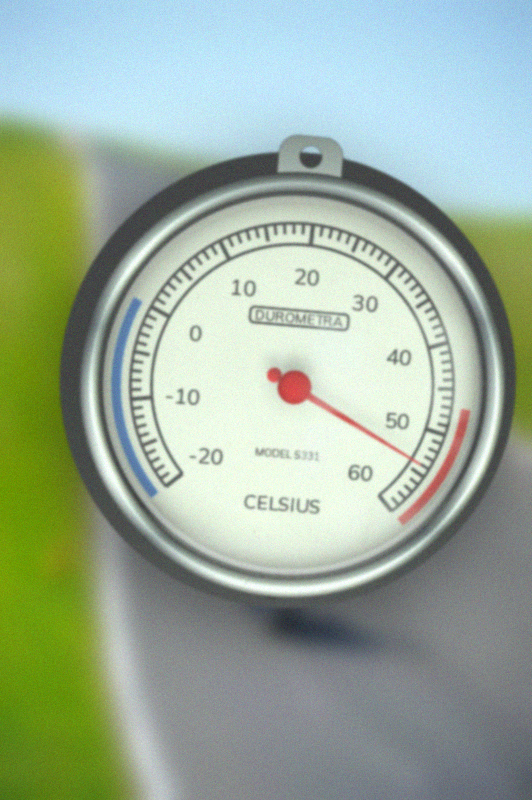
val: 54 (°C)
